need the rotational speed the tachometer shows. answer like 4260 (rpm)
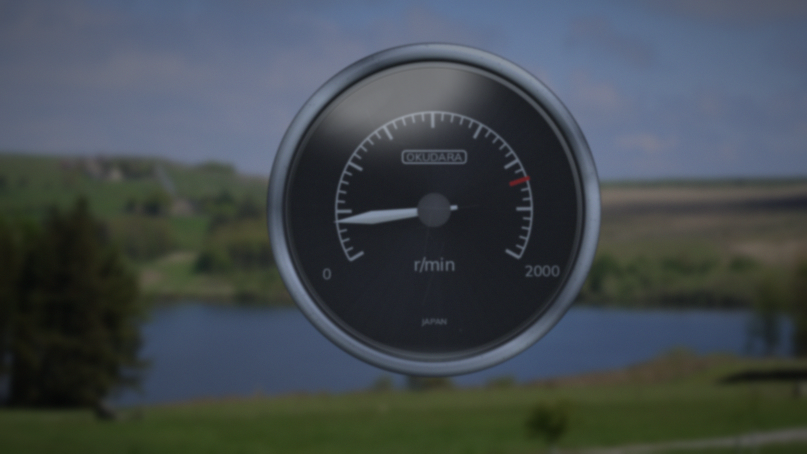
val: 200 (rpm)
